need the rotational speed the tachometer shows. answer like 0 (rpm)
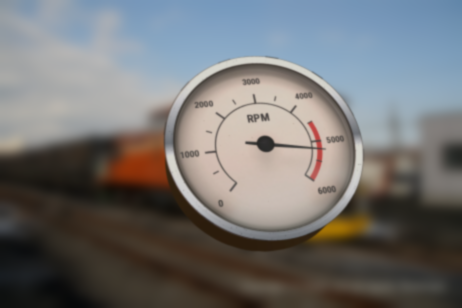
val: 5250 (rpm)
